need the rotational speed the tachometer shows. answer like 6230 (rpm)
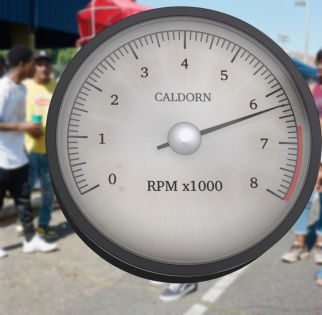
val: 6300 (rpm)
